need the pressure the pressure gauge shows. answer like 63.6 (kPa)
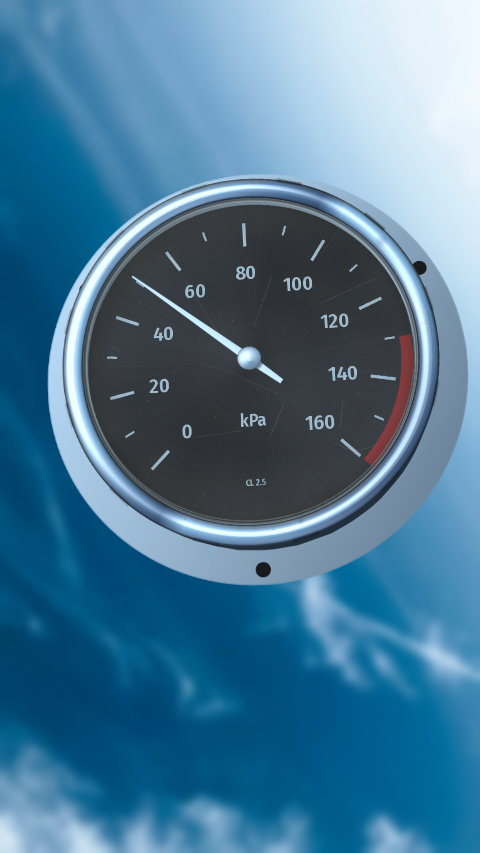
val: 50 (kPa)
